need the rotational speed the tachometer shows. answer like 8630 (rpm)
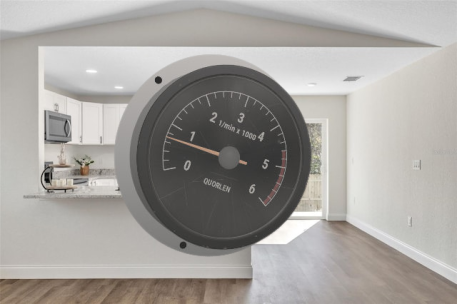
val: 700 (rpm)
